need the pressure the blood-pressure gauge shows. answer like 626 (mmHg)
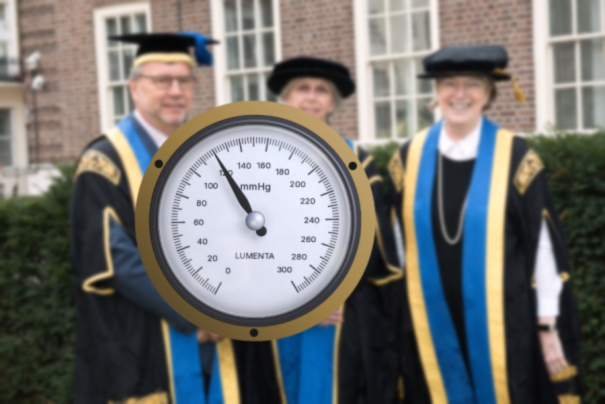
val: 120 (mmHg)
